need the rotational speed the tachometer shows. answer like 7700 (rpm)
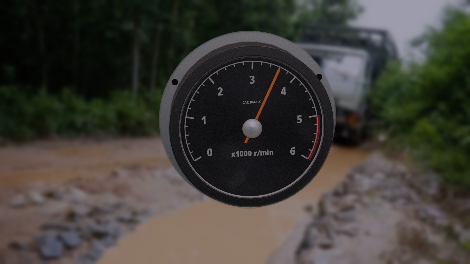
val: 3600 (rpm)
